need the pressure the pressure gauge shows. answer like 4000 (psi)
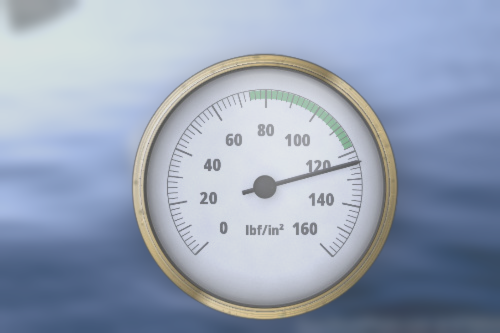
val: 124 (psi)
